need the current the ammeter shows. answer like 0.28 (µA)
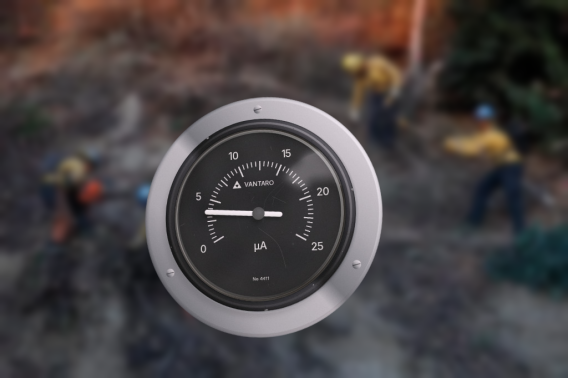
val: 3.5 (µA)
